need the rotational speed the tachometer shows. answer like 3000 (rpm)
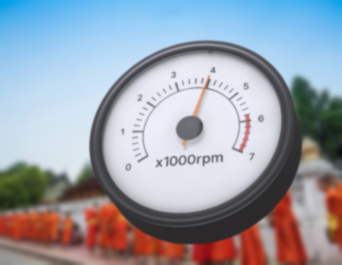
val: 4000 (rpm)
